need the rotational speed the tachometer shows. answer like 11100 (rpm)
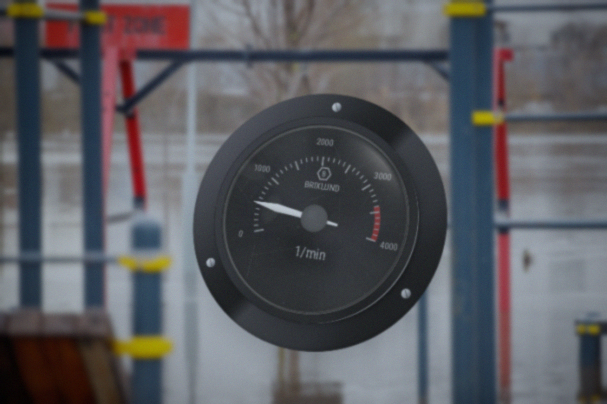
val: 500 (rpm)
